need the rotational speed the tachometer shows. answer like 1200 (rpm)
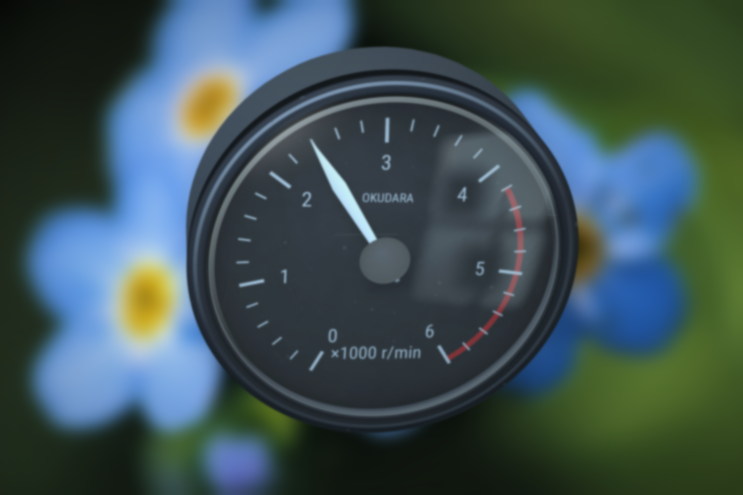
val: 2400 (rpm)
